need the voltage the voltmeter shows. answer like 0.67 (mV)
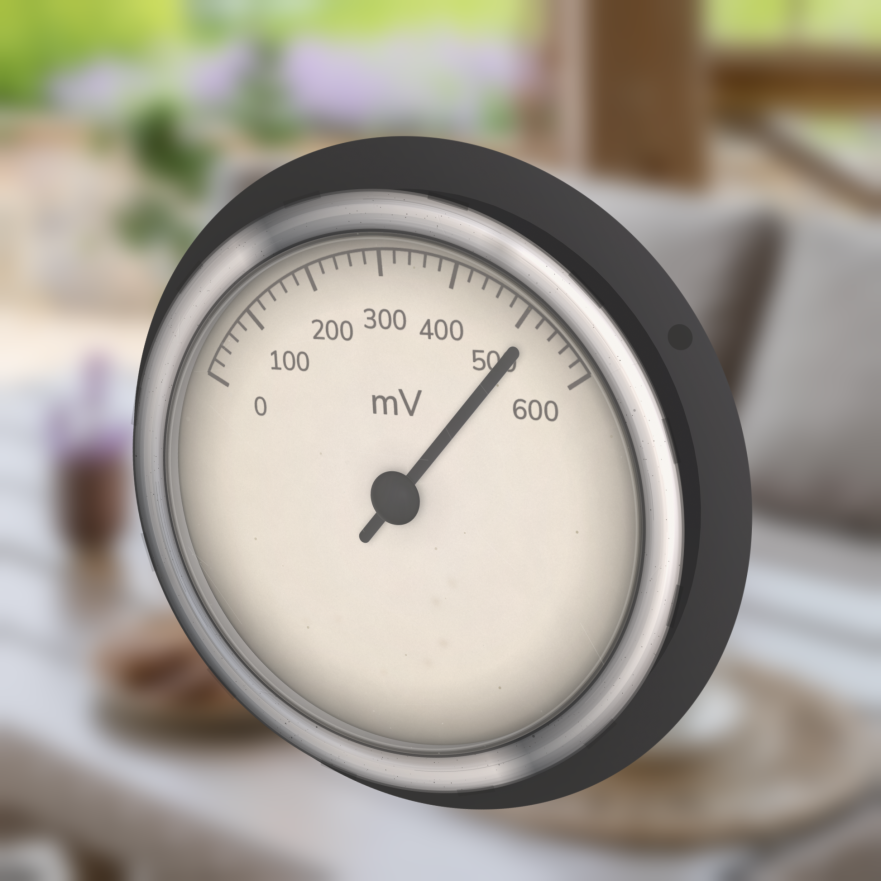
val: 520 (mV)
